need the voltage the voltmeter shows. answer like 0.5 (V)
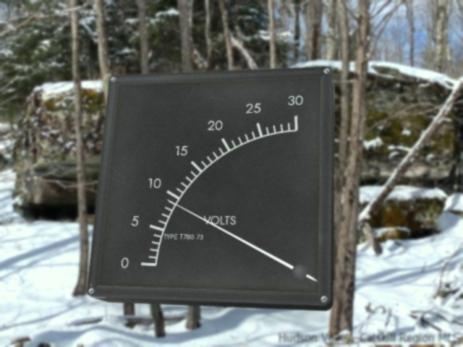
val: 9 (V)
